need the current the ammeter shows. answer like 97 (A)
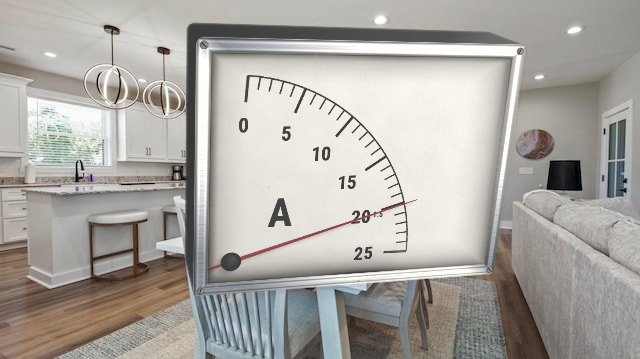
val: 20 (A)
